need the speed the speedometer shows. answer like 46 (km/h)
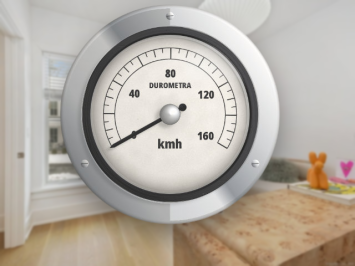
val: 0 (km/h)
